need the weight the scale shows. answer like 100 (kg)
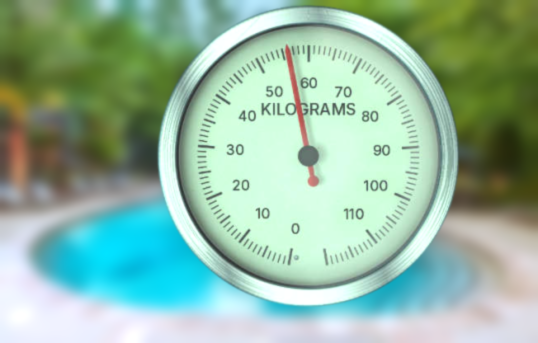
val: 56 (kg)
